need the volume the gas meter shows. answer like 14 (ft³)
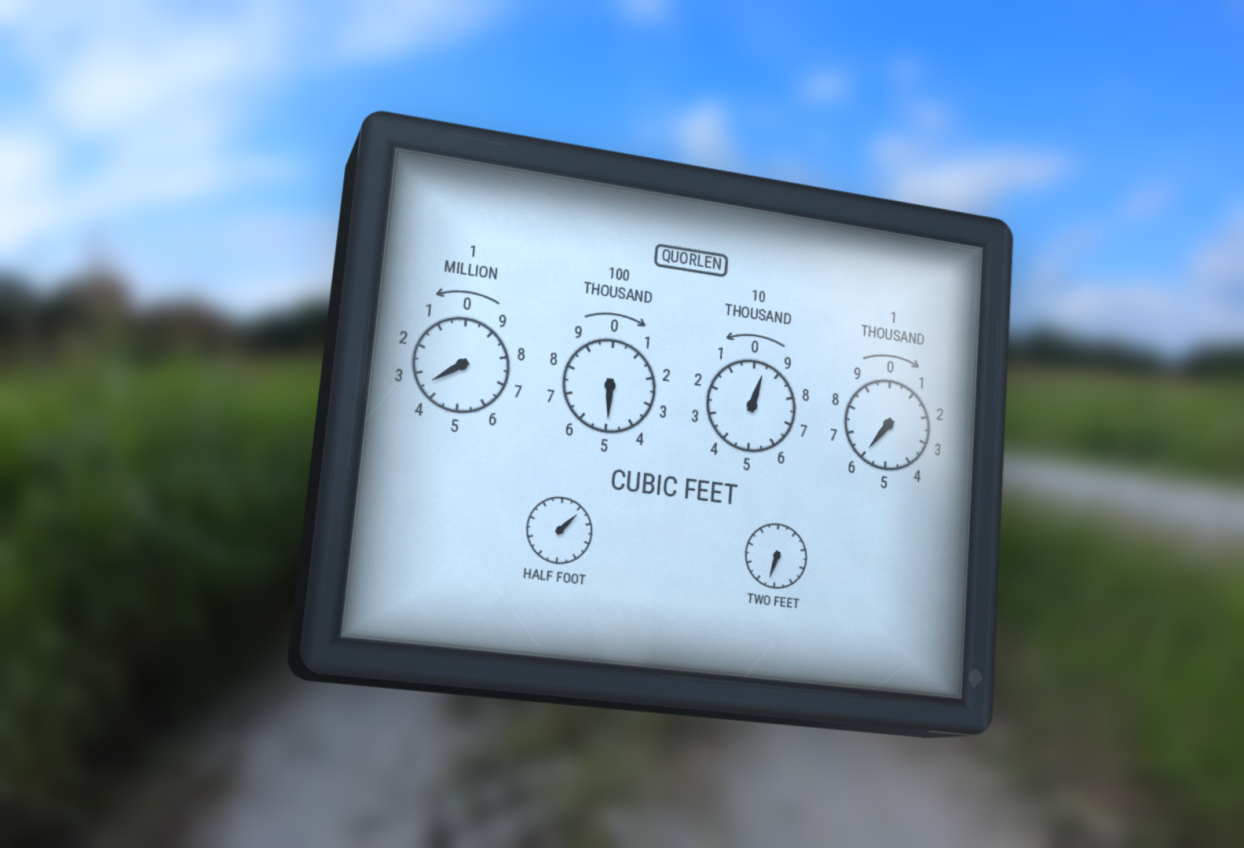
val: 349600 (ft³)
